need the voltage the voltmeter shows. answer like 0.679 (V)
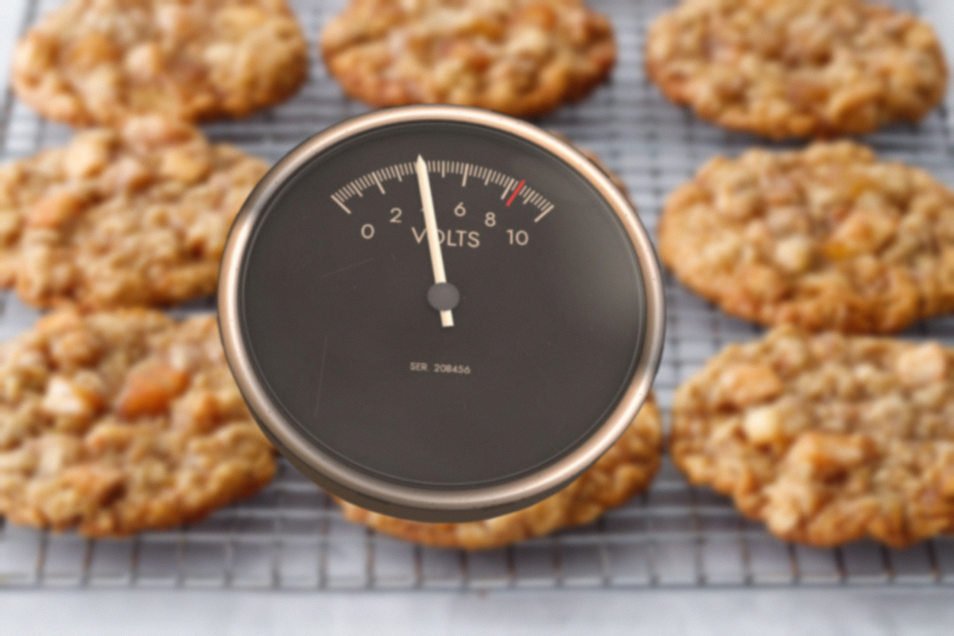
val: 4 (V)
